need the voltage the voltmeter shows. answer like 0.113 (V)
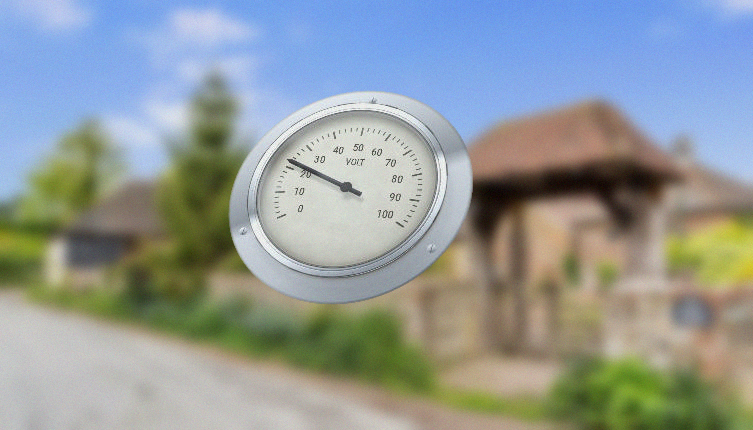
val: 22 (V)
